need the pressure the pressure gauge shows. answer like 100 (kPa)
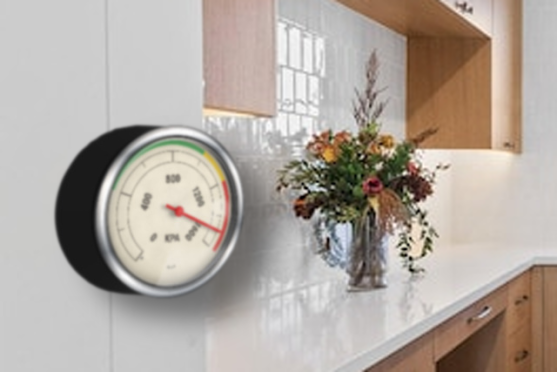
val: 1500 (kPa)
